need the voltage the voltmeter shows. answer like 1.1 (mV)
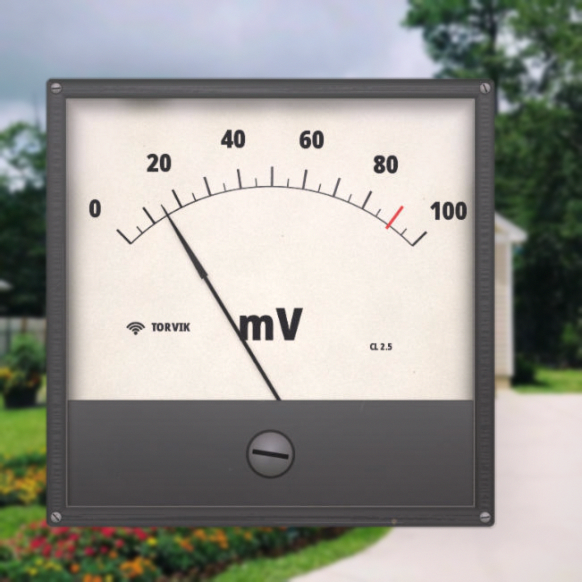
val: 15 (mV)
